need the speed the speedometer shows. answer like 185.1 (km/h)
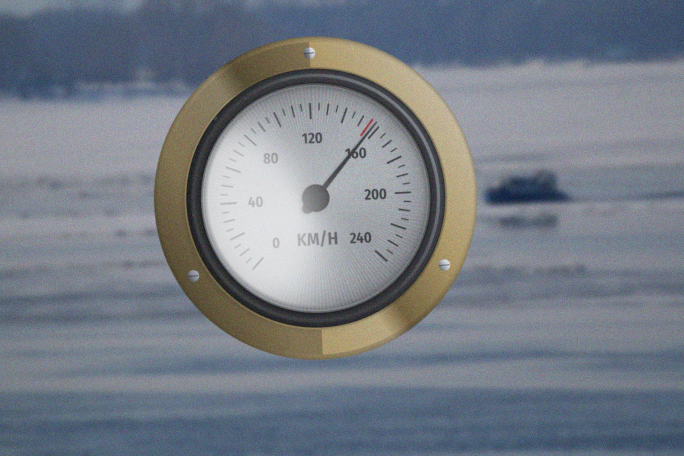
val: 157.5 (km/h)
